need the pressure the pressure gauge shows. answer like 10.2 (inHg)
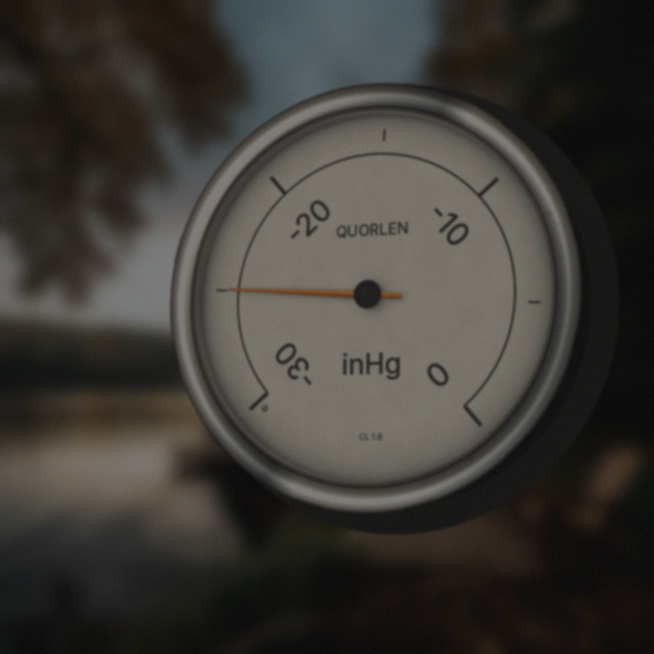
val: -25 (inHg)
